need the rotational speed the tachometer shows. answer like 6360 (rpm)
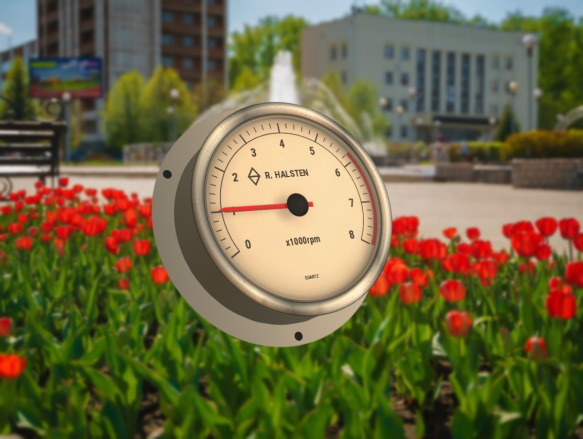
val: 1000 (rpm)
